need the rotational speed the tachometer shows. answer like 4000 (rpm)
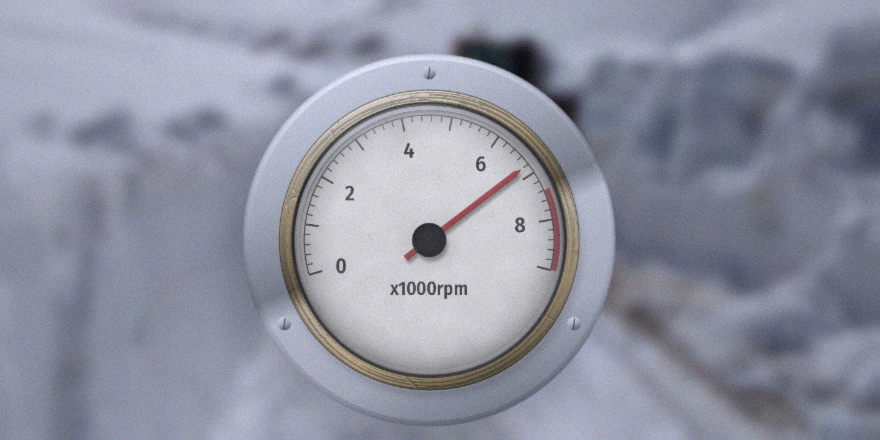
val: 6800 (rpm)
